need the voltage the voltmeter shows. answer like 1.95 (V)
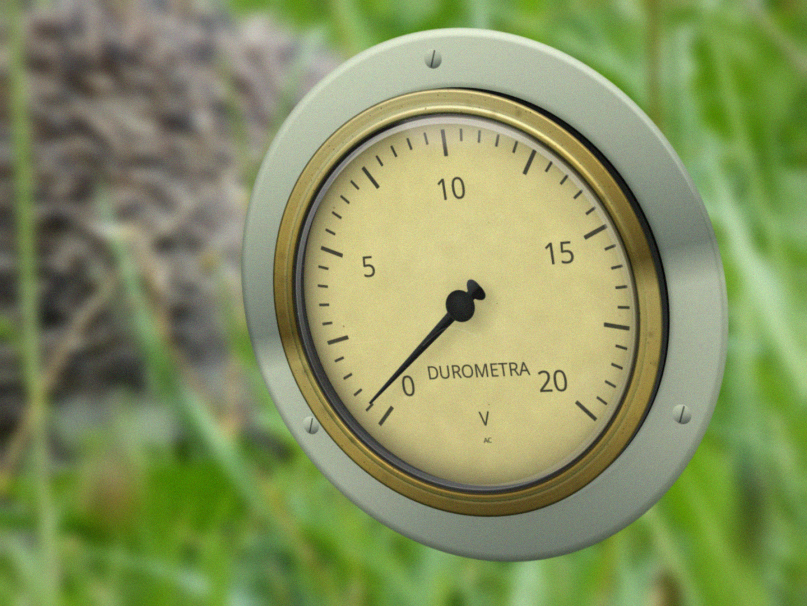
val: 0.5 (V)
